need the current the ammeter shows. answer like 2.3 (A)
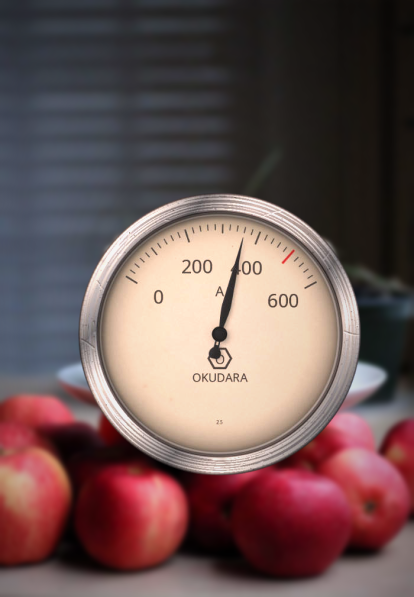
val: 360 (A)
